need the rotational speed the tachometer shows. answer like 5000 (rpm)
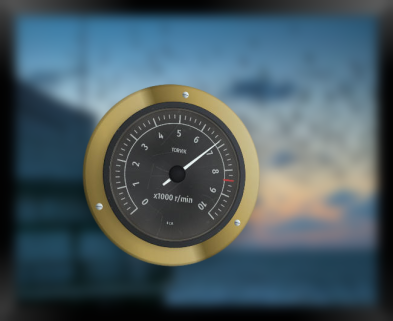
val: 6800 (rpm)
